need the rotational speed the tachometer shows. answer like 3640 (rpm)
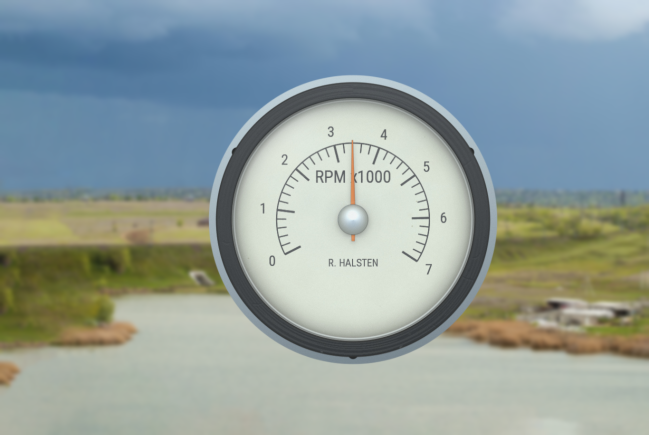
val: 3400 (rpm)
